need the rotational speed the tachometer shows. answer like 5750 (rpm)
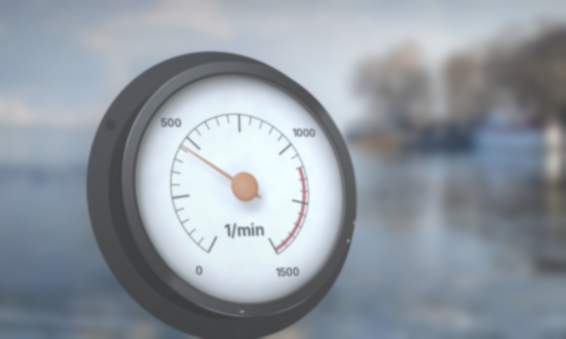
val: 450 (rpm)
